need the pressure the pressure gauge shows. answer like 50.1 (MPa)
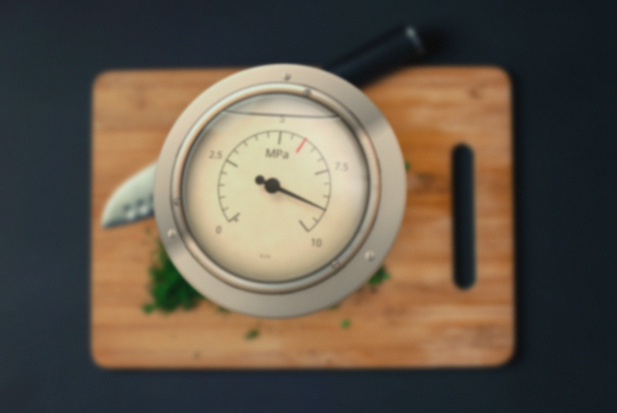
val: 9 (MPa)
